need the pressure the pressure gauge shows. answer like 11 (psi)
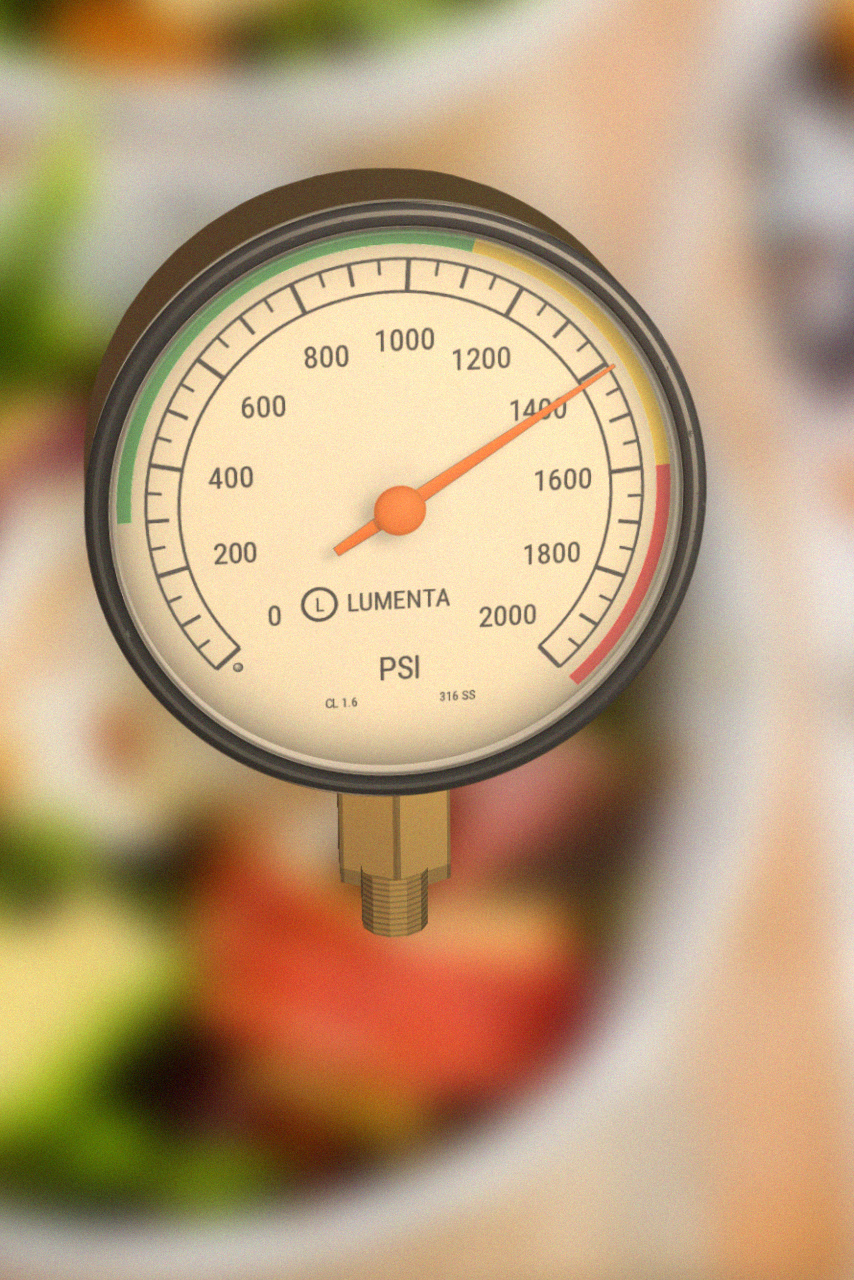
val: 1400 (psi)
